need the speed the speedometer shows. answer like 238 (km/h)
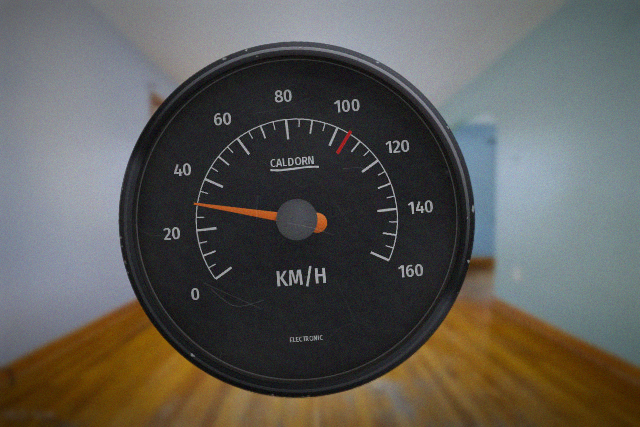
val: 30 (km/h)
